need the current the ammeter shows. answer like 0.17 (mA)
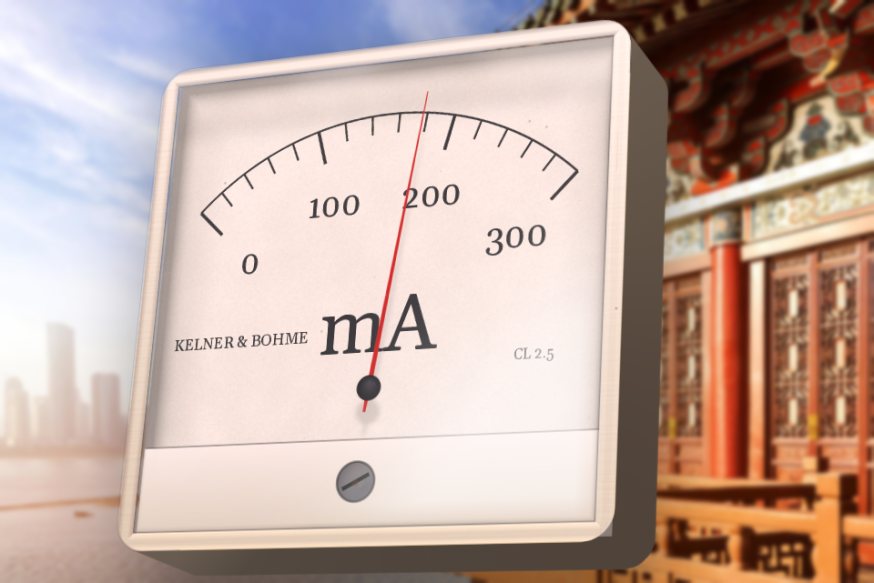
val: 180 (mA)
